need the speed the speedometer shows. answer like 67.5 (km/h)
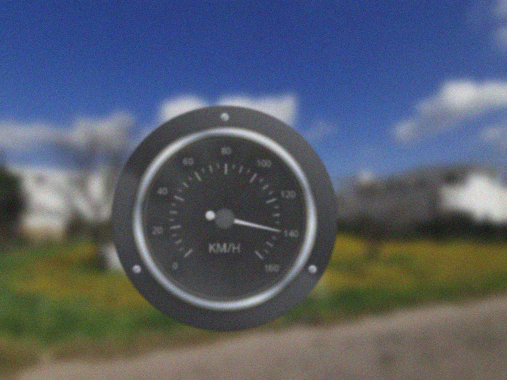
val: 140 (km/h)
